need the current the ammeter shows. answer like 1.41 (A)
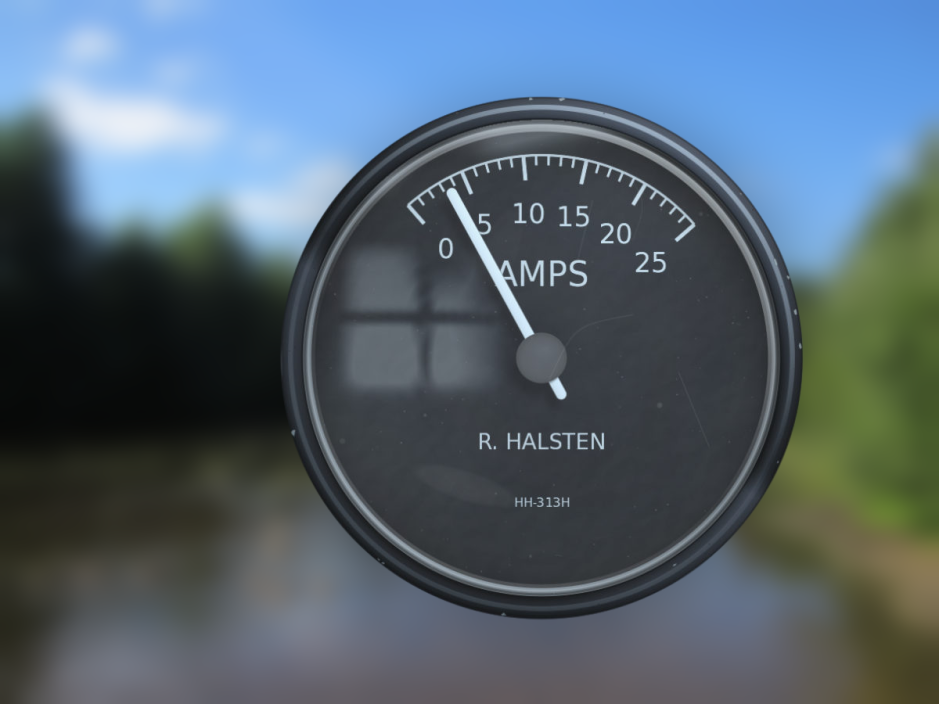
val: 3.5 (A)
